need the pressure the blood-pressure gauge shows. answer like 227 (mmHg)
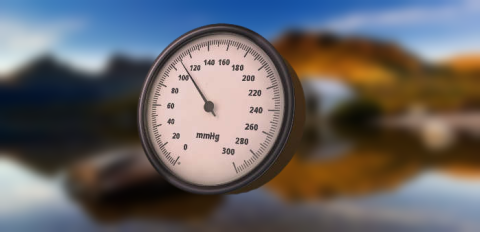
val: 110 (mmHg)
